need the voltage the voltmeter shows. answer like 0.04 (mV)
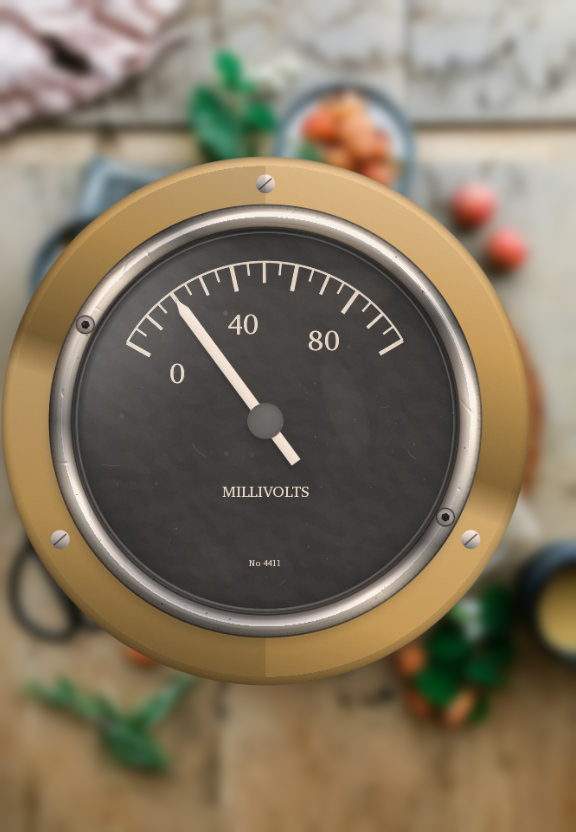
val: 20 (mV)
